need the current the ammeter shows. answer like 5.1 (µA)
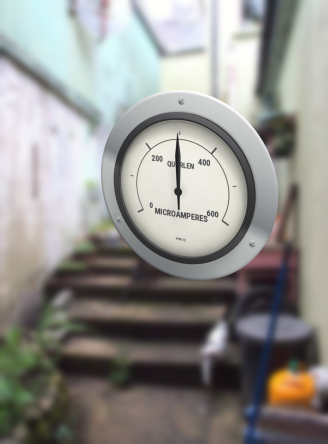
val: 300 (µA)
